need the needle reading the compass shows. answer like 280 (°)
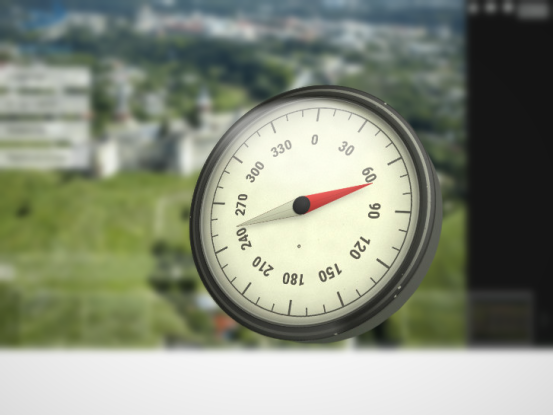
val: 70 (°)
